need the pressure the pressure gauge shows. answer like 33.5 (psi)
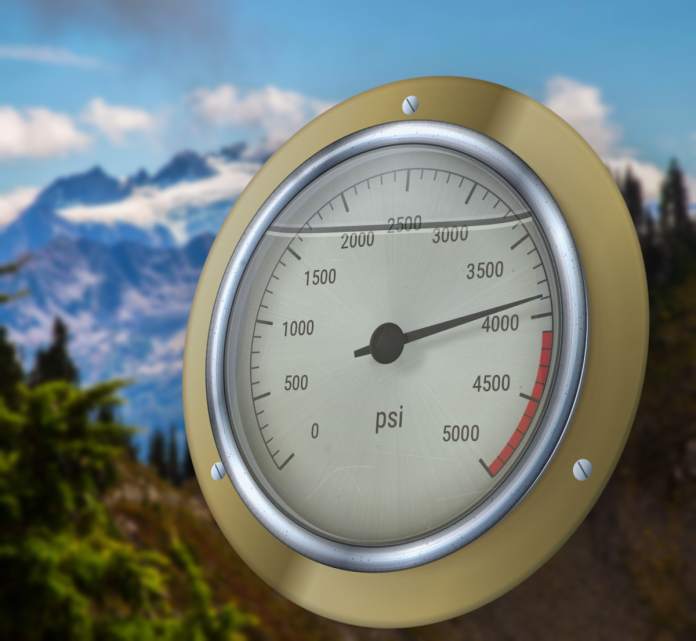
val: 3900 (psi)
